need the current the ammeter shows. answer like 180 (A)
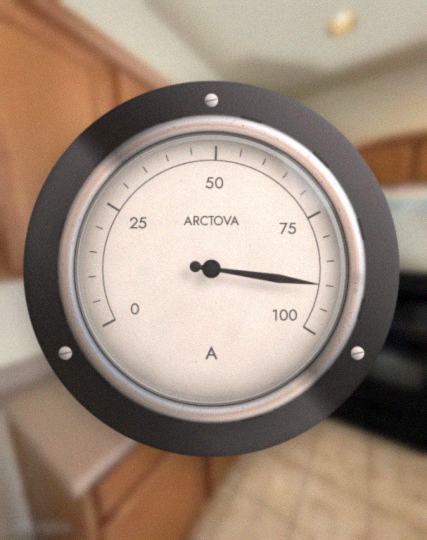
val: 90 (A)
